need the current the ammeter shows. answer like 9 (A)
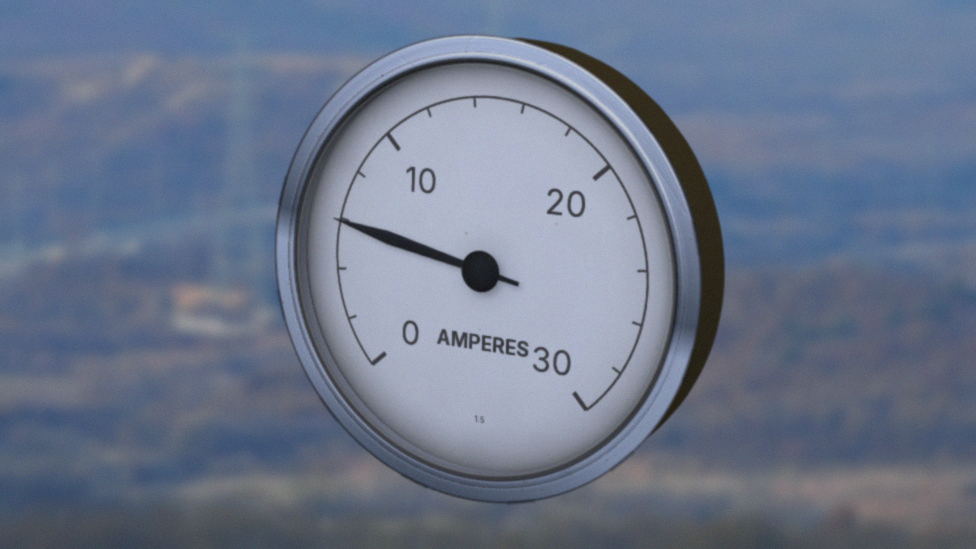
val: 6 (A)
